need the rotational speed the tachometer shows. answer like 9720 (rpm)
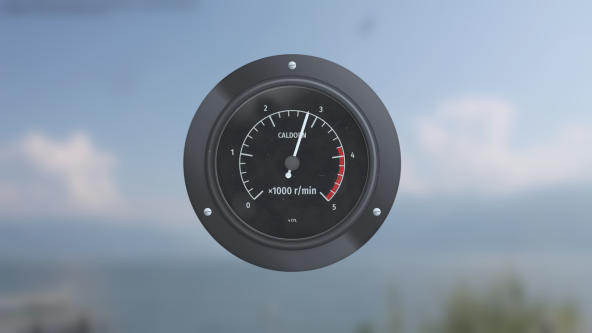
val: 2800 (rpm)
